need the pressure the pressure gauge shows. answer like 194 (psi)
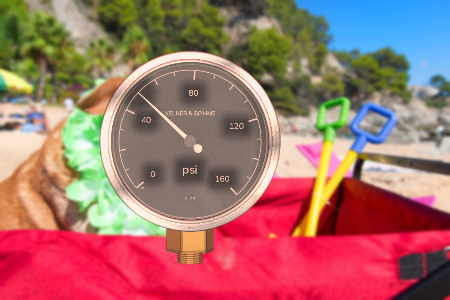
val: 50 (psi)
